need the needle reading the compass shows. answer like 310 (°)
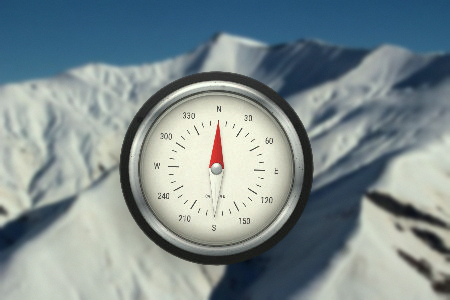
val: 0 (°)
